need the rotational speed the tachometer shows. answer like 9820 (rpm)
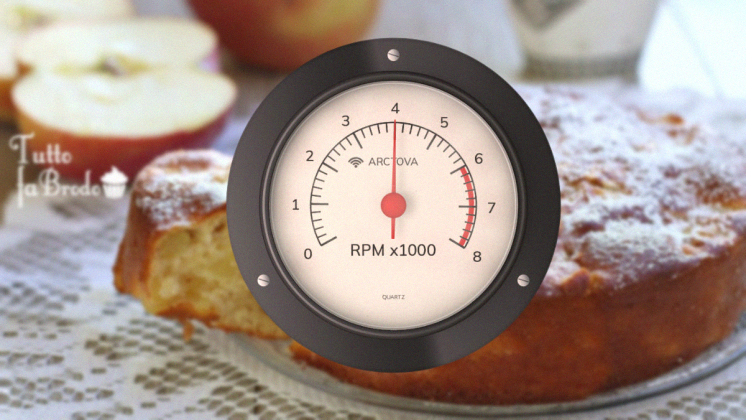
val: 4000 (rpm)
